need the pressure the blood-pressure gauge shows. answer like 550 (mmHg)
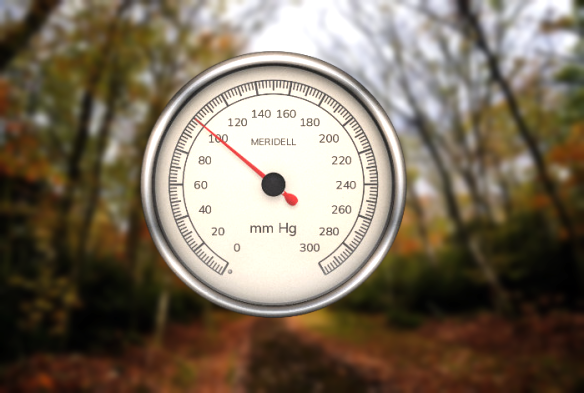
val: 100 (mmHg)
